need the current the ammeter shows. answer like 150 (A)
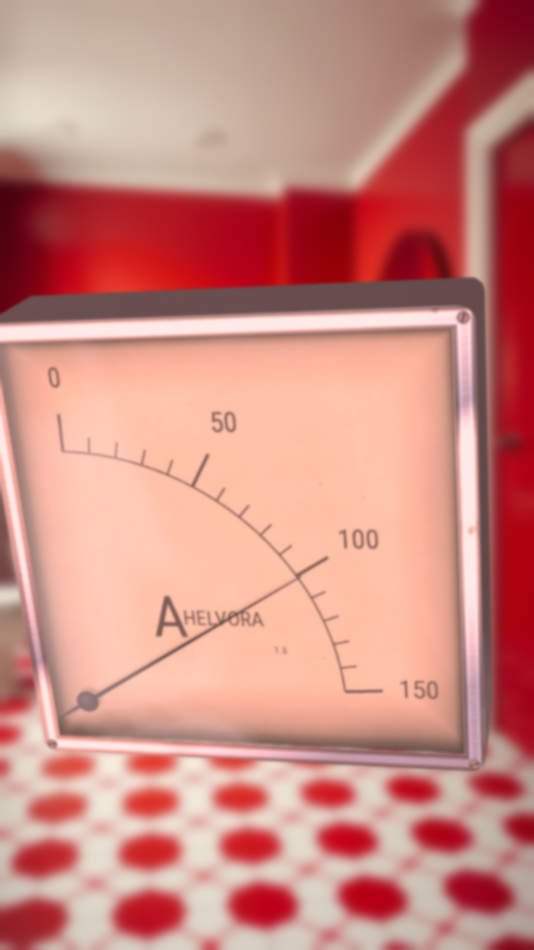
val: 100 (A)
